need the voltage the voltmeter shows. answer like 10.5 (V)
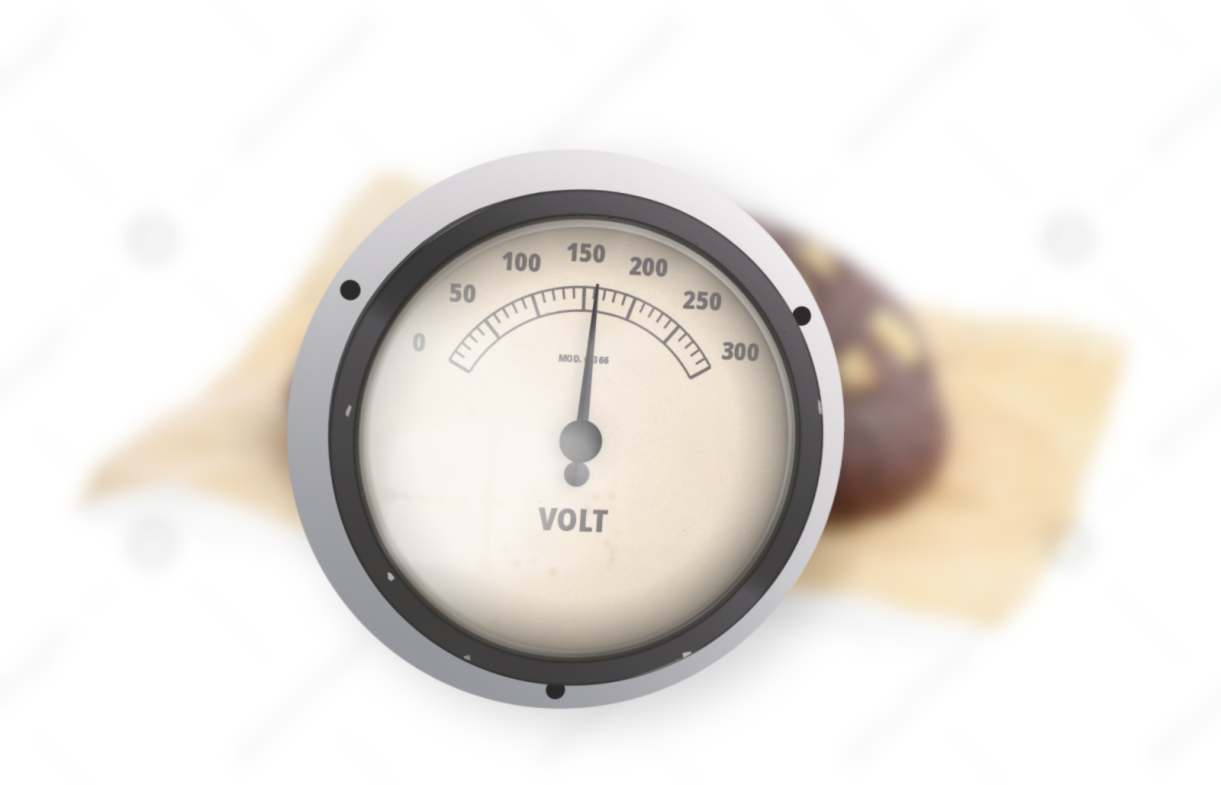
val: 160 (V)
